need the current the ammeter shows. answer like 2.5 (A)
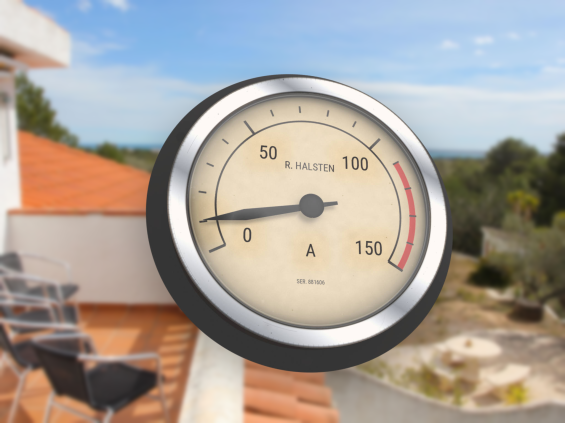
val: 10 (A)
